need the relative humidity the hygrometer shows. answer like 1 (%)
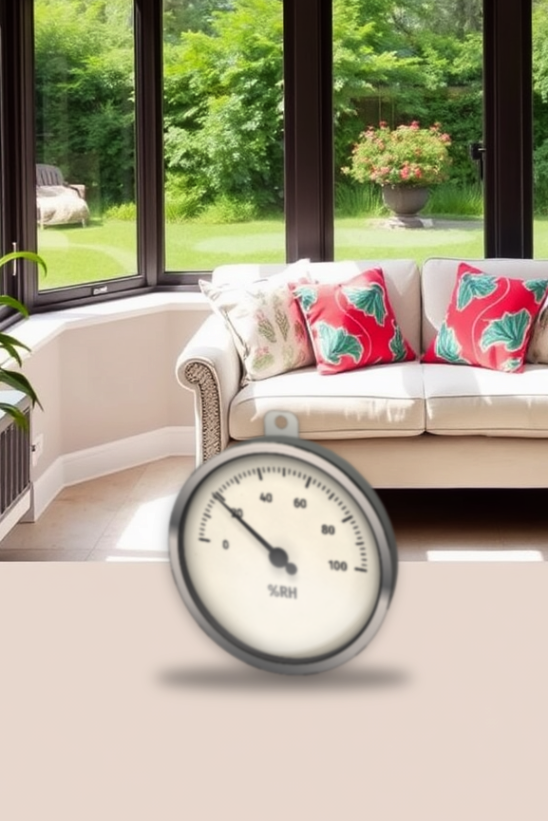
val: 20 (%)
